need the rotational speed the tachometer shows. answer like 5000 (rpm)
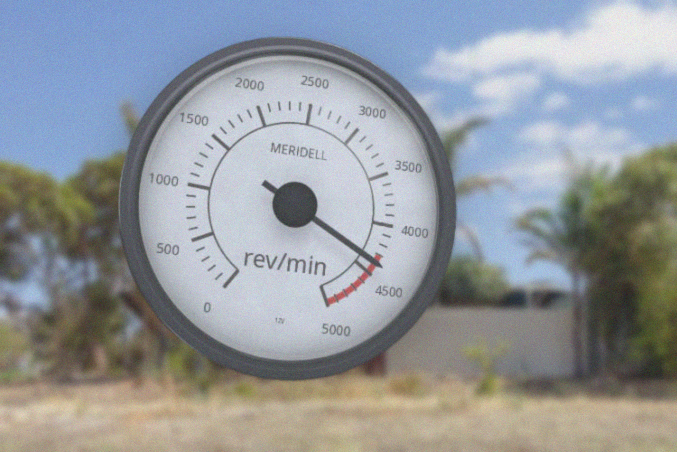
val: 4400 (rpm)
